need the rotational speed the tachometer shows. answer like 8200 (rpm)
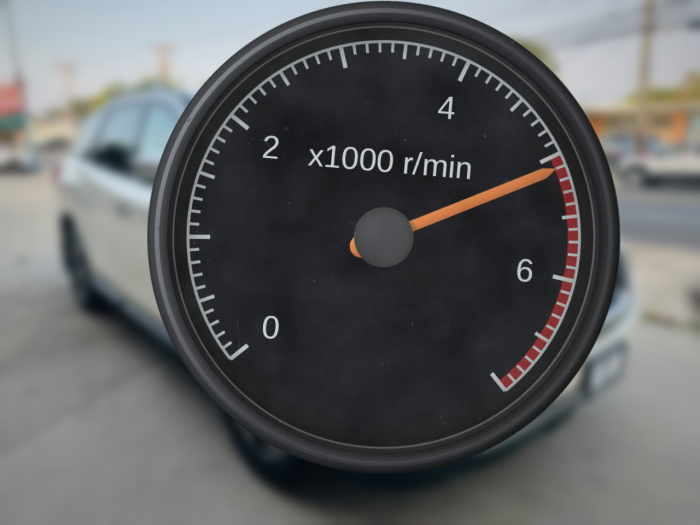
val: 5100 (rpm)
